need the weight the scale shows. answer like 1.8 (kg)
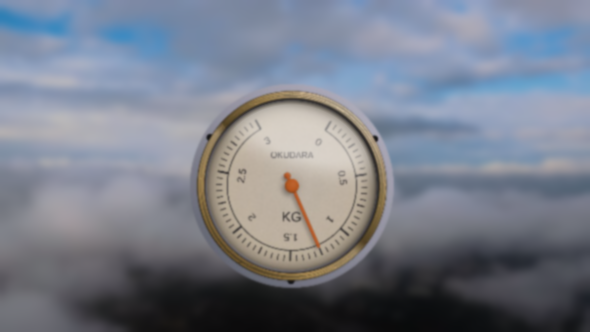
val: 1.25 (kg)
